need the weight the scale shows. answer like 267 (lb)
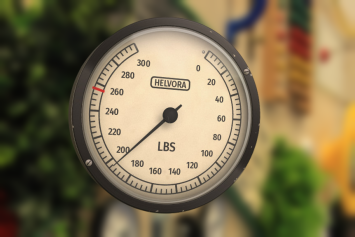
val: 196 (lb)
